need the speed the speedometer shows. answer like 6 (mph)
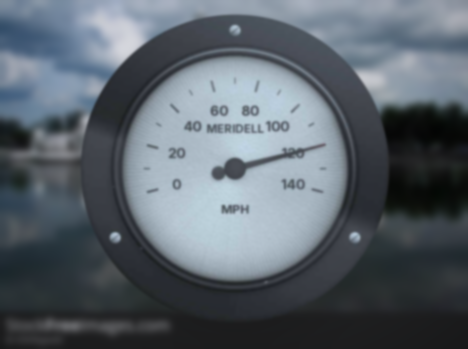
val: 120 (mph)
